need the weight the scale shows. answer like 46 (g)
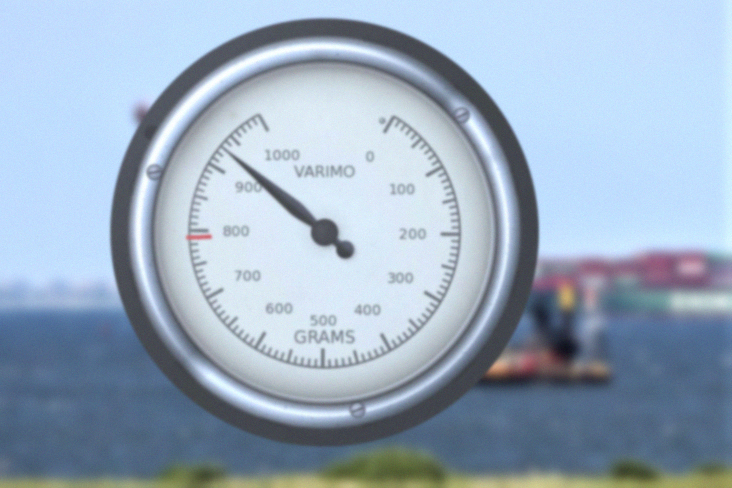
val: 930 (g)
